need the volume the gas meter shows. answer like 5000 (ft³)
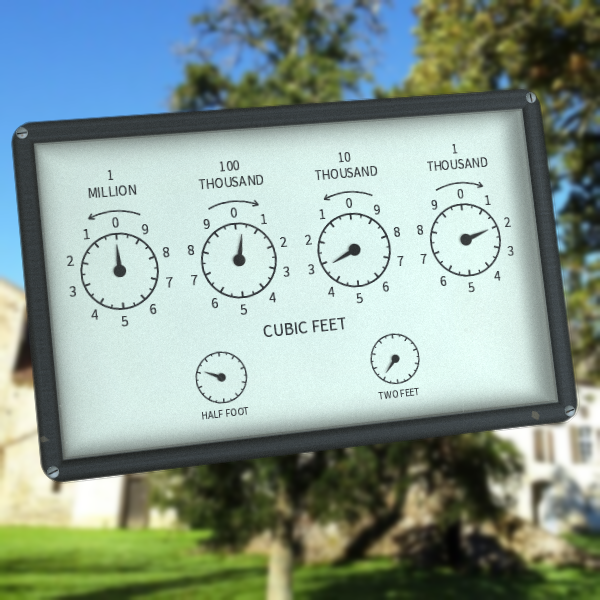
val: 3200 (ft³)
